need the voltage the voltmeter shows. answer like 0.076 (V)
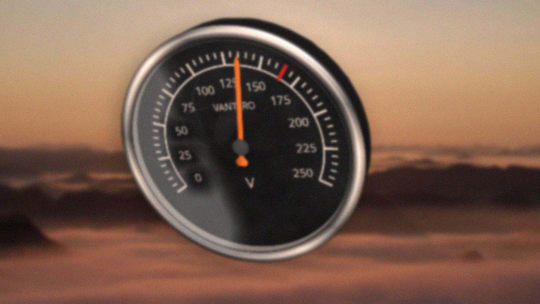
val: 135 (V)
